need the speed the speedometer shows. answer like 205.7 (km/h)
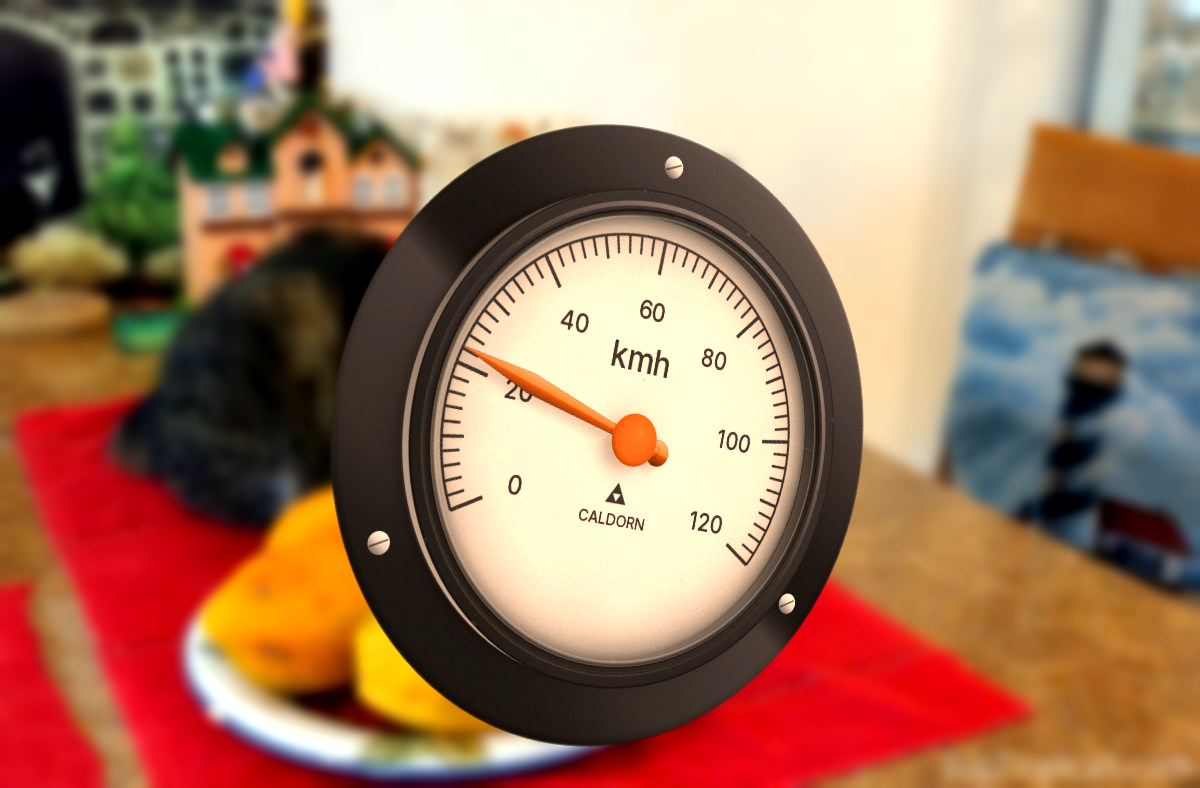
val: 22 (km/h)
